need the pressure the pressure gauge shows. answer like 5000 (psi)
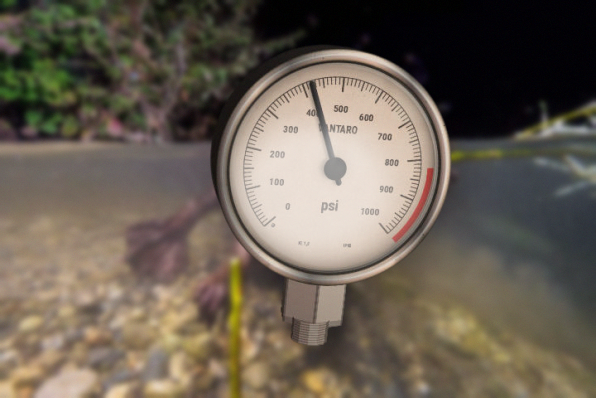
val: 420 (psi)
